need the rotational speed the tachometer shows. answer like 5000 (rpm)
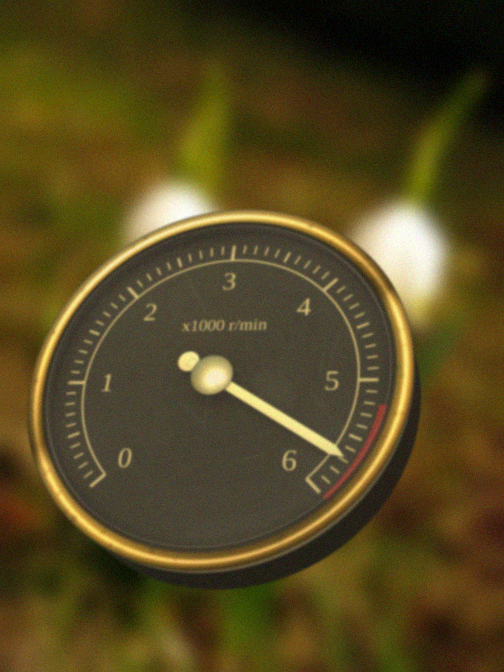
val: 5700 (rpm)
